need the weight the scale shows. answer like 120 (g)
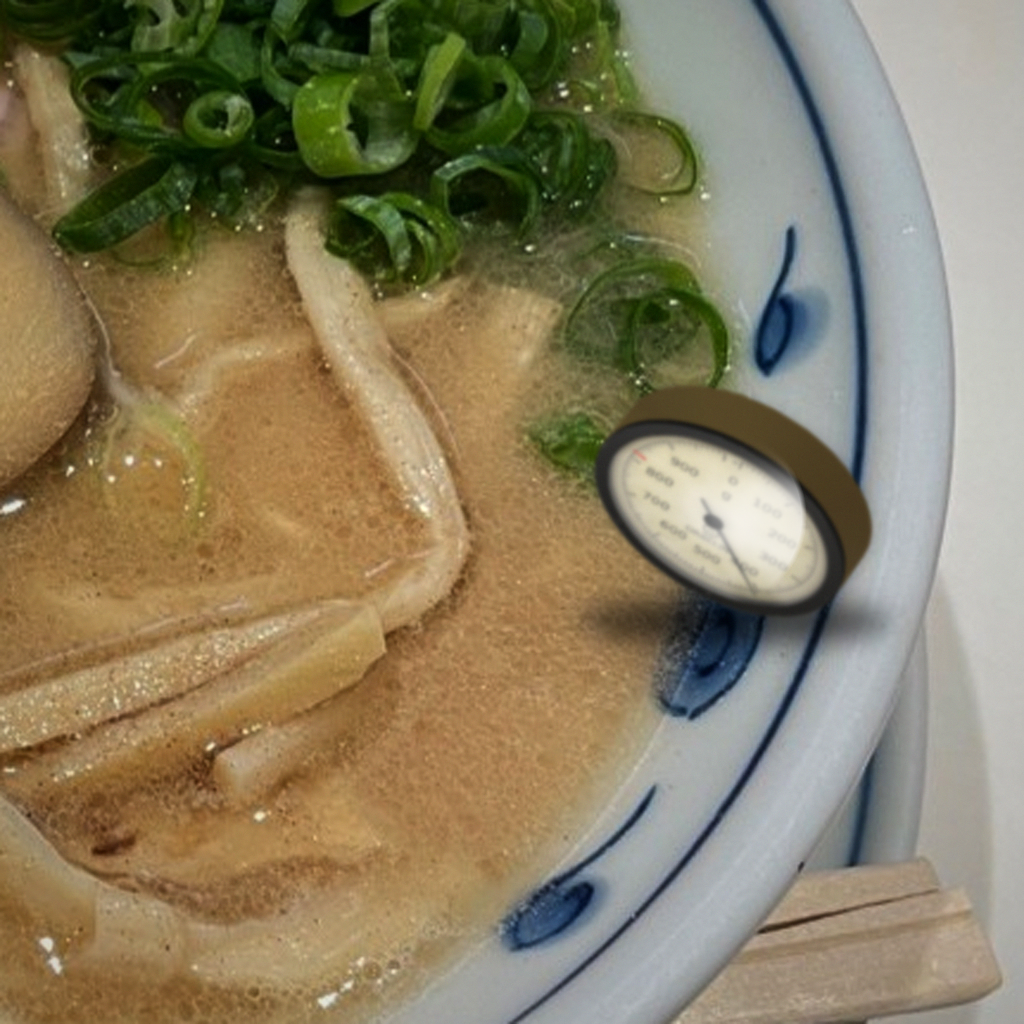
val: 400 (g)
